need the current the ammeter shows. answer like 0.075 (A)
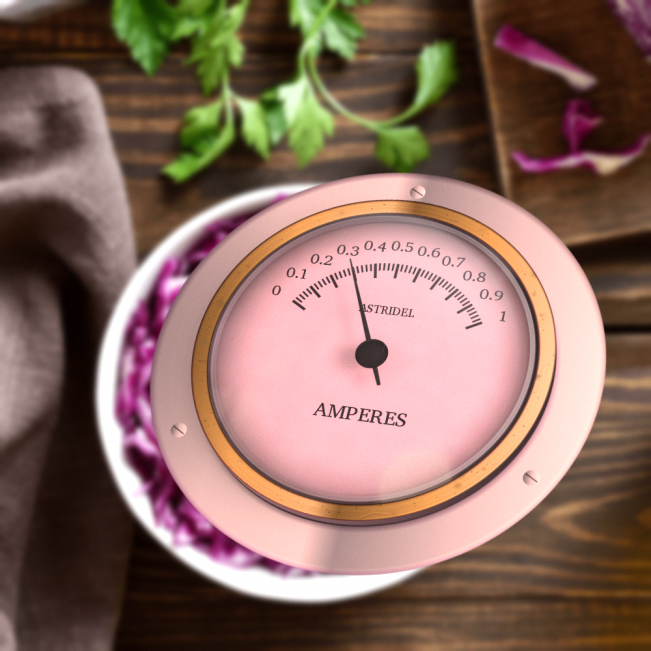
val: 0.3 (A)
